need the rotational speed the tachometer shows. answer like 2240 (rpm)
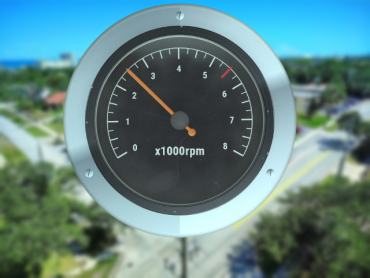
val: 2500 (rpm)
